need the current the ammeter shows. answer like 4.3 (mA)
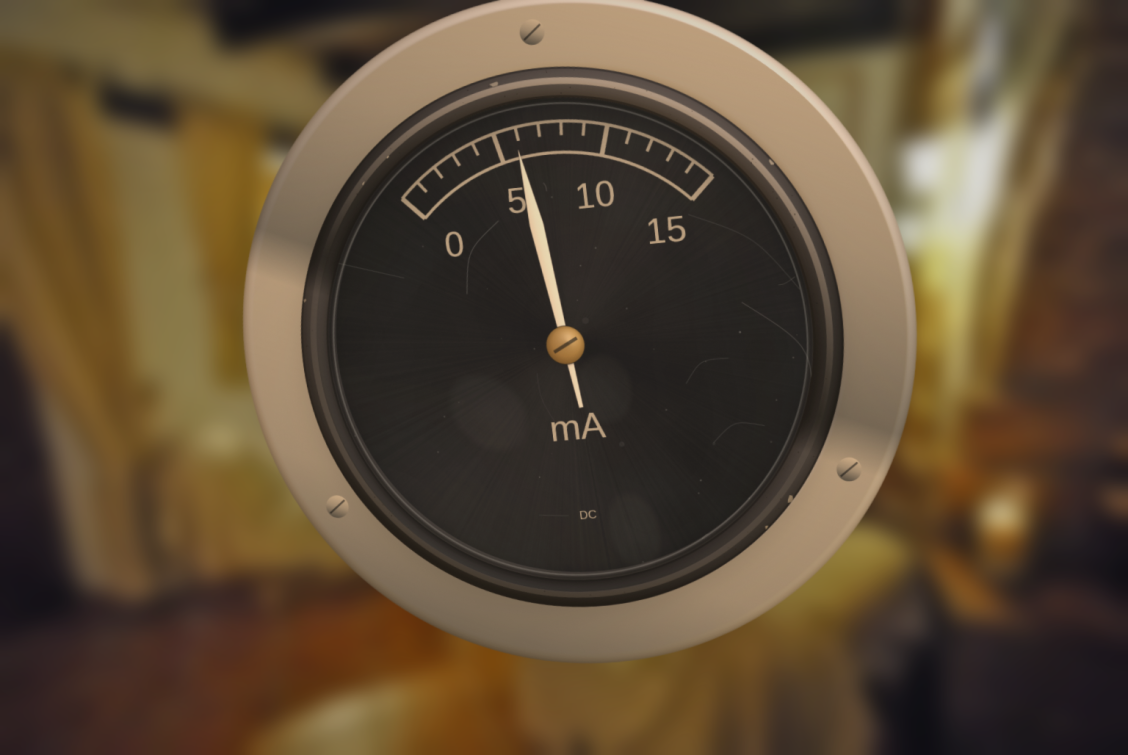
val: 6 (mA)
